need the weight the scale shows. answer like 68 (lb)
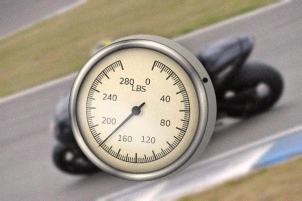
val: 180 (lb)
